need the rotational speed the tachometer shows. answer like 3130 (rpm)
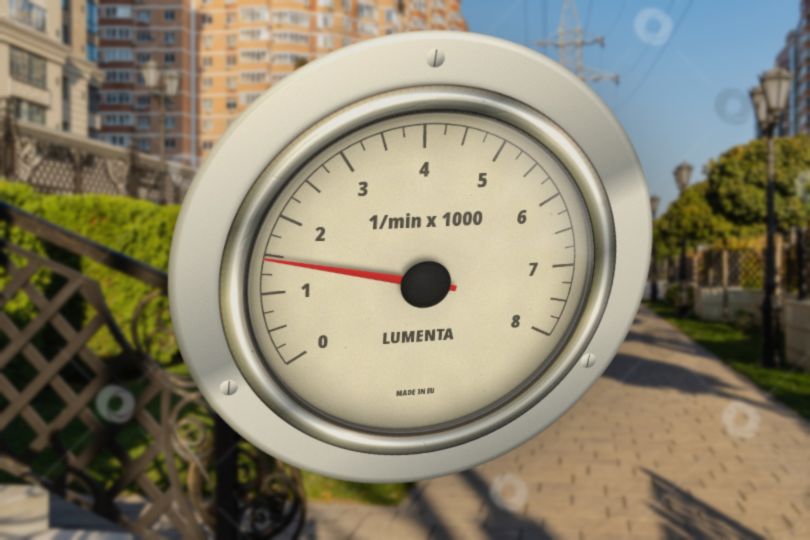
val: 1500 (rpm)
